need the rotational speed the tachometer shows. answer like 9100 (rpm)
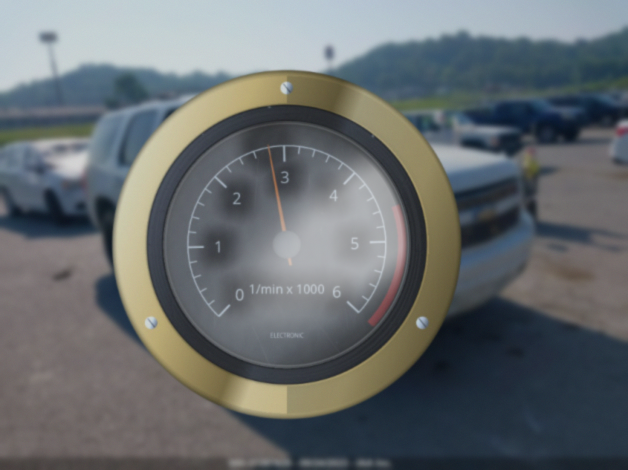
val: 2800 (rpm)
